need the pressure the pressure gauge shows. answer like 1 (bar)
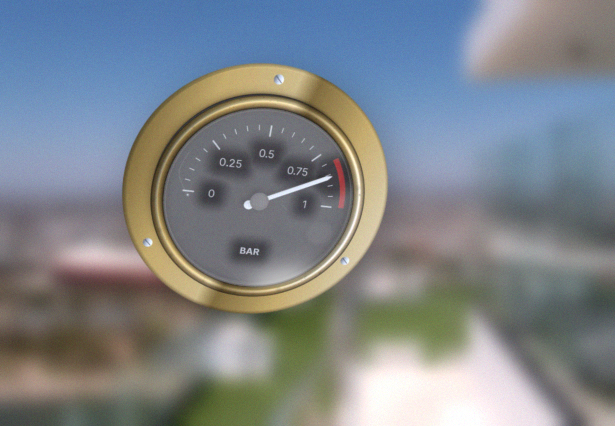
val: 0.85 (bar)
